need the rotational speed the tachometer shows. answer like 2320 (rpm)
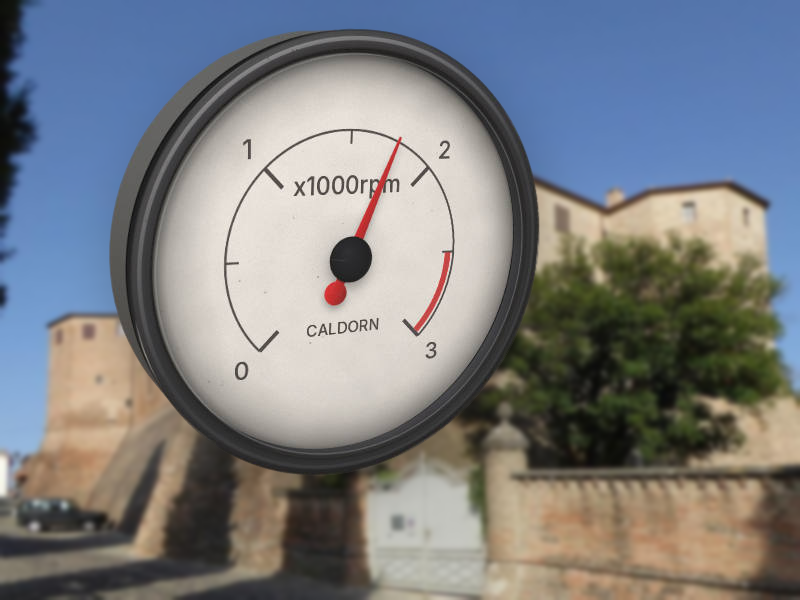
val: 1750 (rpm)
